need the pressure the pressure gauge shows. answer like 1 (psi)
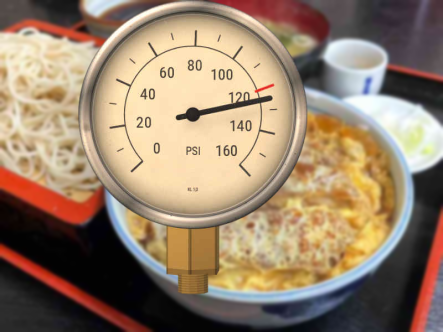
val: 125 (psi)
